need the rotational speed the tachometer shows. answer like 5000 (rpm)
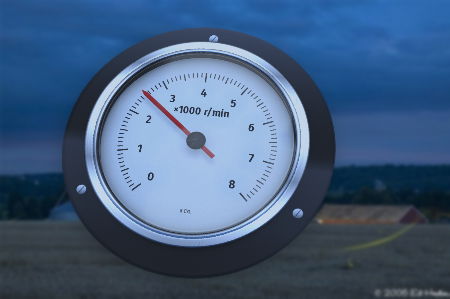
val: 2500 (rpm)
